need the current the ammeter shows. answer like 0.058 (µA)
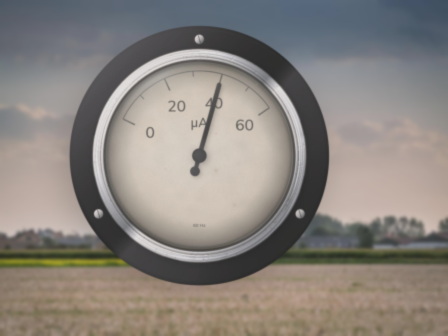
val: 40 (µA)
